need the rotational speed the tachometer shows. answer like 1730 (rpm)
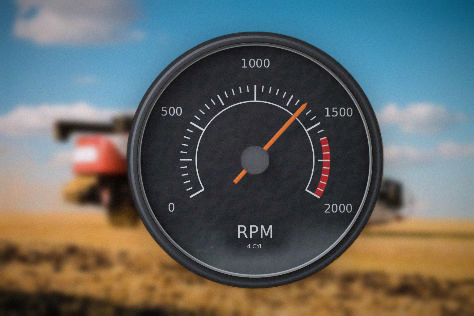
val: 1350 (rpm)
